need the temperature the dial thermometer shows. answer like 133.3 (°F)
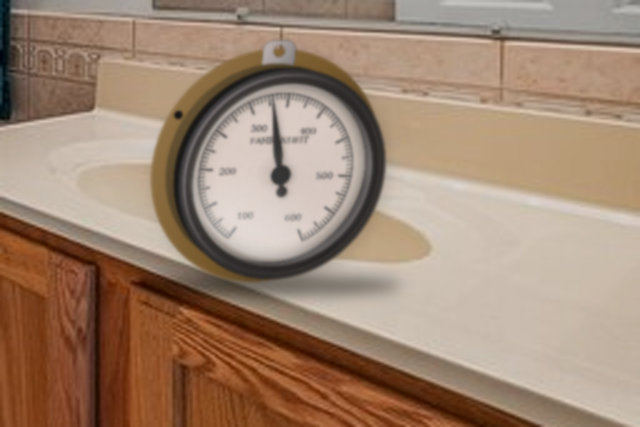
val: 325 (°F)
